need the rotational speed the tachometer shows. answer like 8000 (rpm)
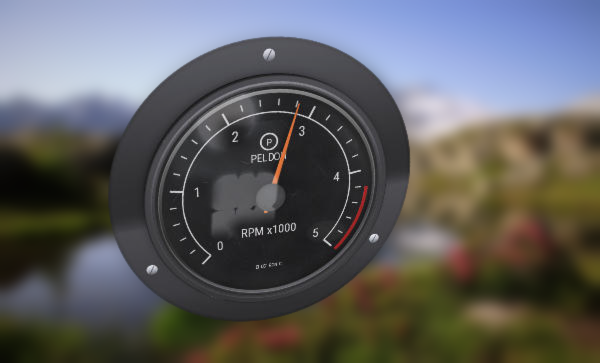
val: 2800 (rpm)
